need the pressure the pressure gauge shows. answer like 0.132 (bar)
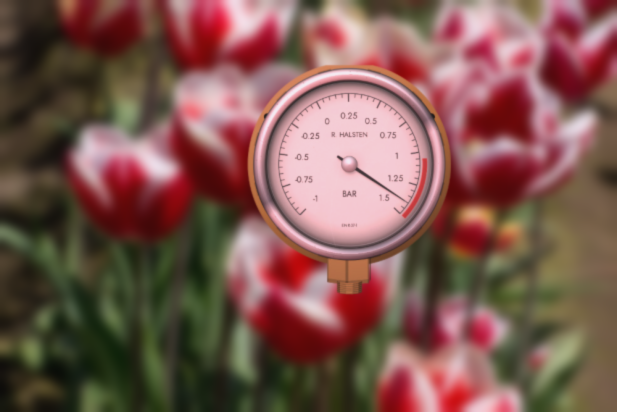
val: 1.4 (bar)
